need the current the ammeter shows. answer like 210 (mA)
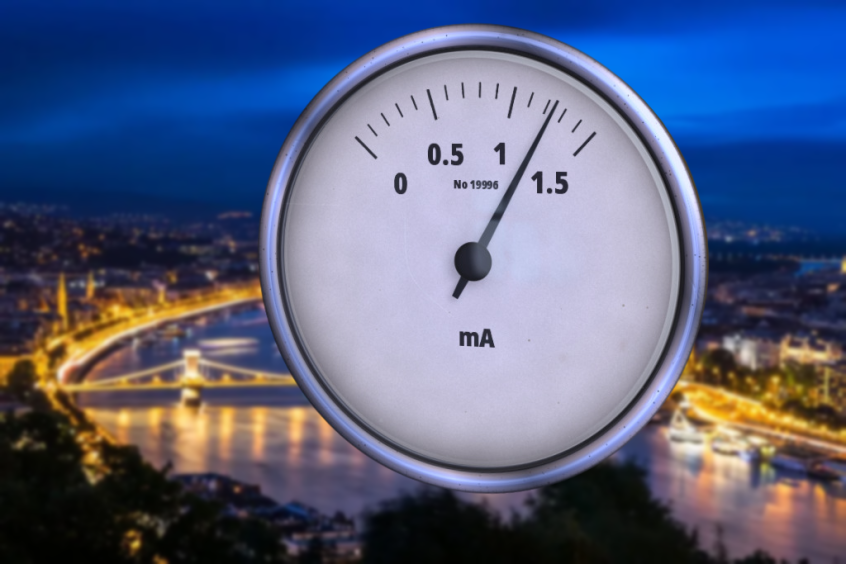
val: 1.25 (mA)
